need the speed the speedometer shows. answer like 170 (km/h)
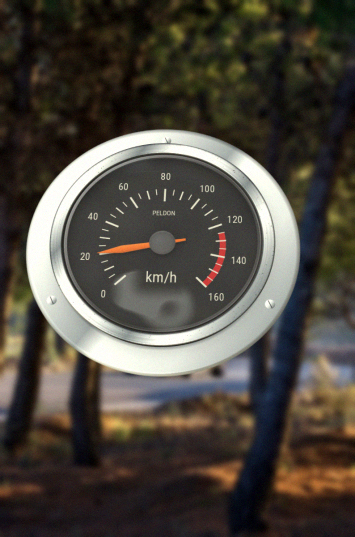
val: 20 (km/h)
